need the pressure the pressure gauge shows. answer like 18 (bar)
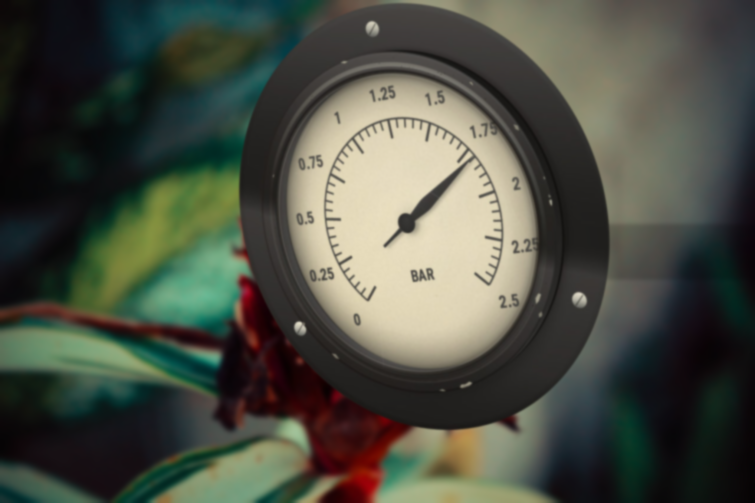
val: 1.8 (bar)
